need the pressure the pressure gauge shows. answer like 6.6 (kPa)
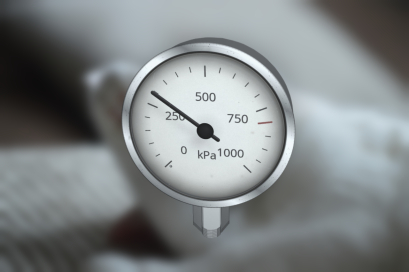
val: 300 (kPa)
